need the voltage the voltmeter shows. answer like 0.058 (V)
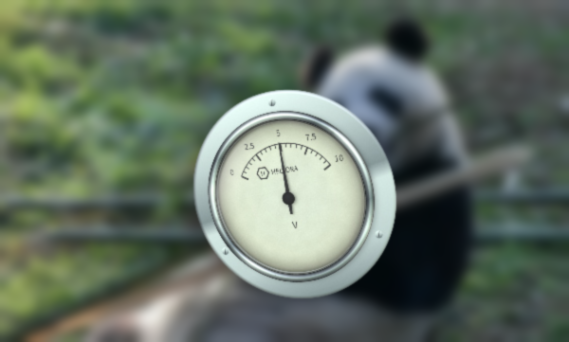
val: 5 (V)
